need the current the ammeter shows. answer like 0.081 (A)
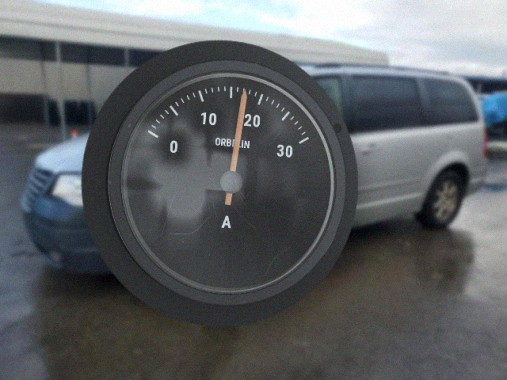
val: 17 (A)
